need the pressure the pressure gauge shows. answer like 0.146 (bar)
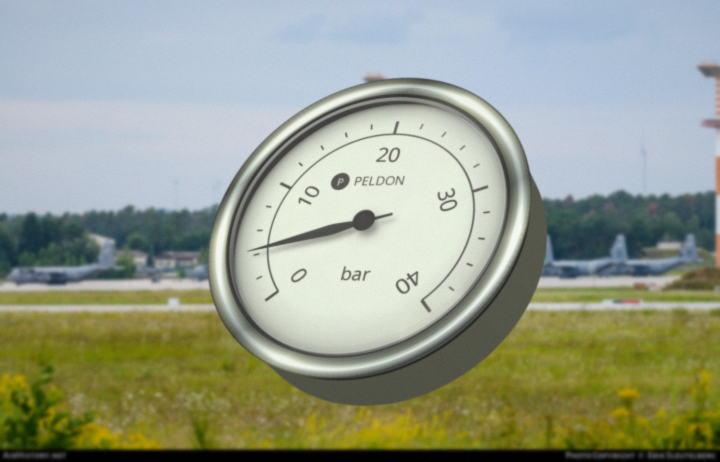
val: 4 (bar)
